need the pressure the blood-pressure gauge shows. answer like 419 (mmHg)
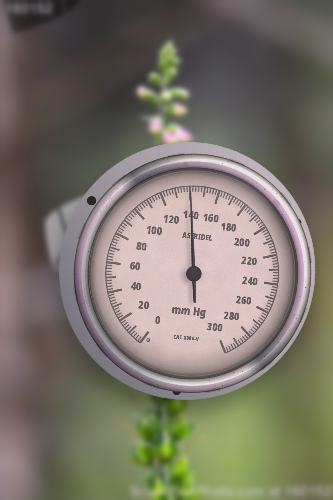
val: 140 (mmHg)
